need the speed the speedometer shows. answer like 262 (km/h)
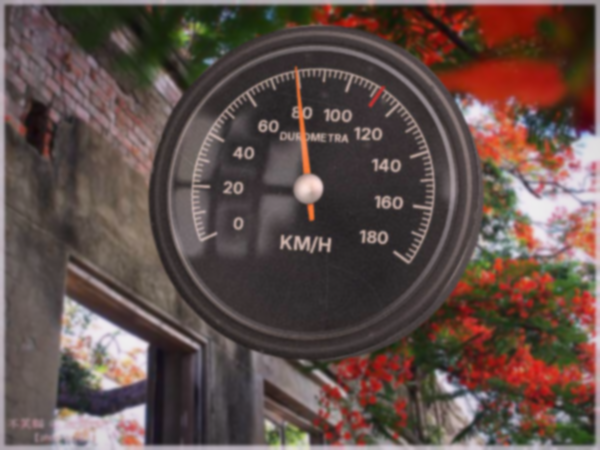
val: 80 (km/h)
